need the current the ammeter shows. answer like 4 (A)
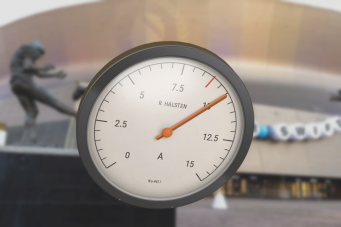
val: 10 (A)
